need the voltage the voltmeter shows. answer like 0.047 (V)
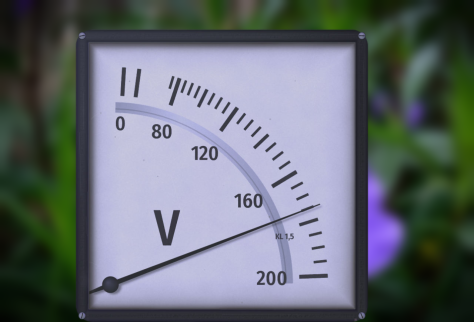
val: 175 (V)
